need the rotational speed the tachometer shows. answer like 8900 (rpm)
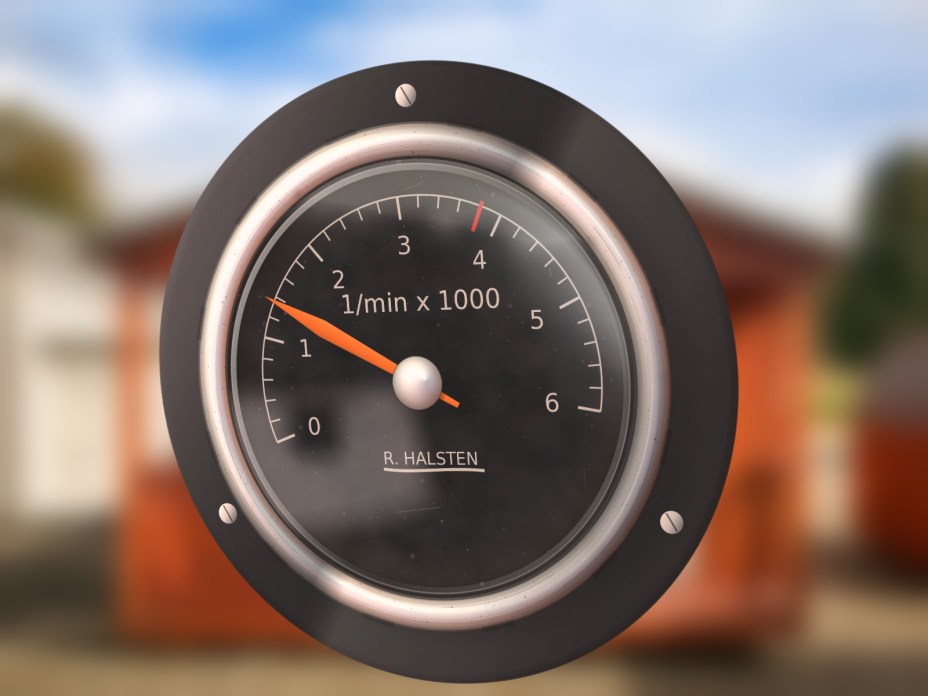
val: 1400 (rpm)
